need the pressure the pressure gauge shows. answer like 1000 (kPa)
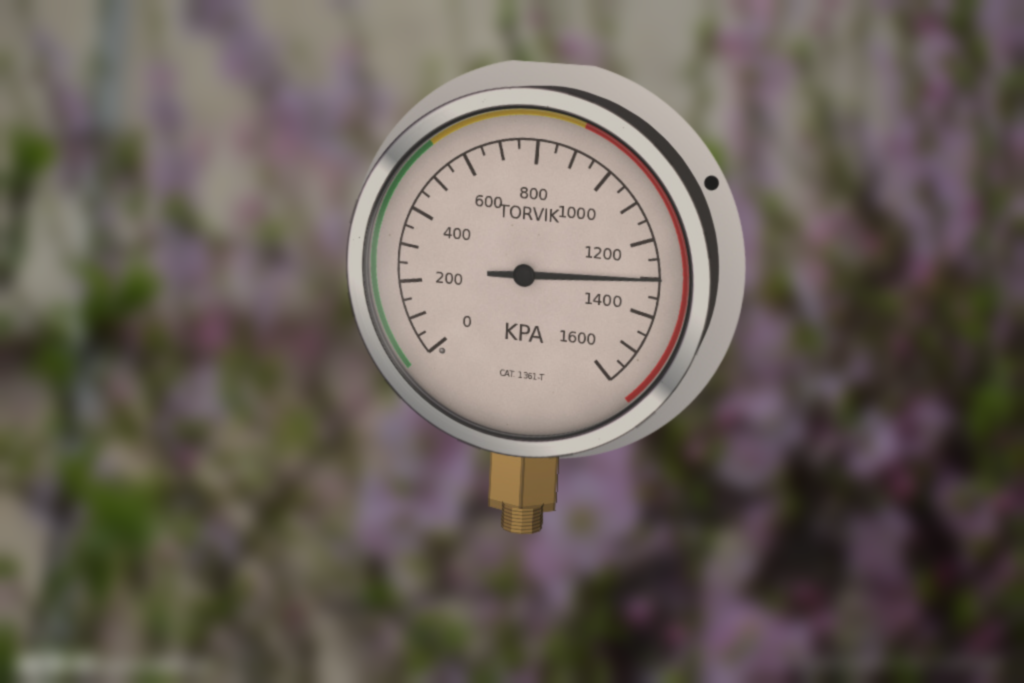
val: 1300 (kPa)
